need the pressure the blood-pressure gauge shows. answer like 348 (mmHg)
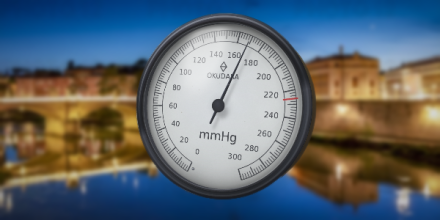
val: 170 (mmHg)
